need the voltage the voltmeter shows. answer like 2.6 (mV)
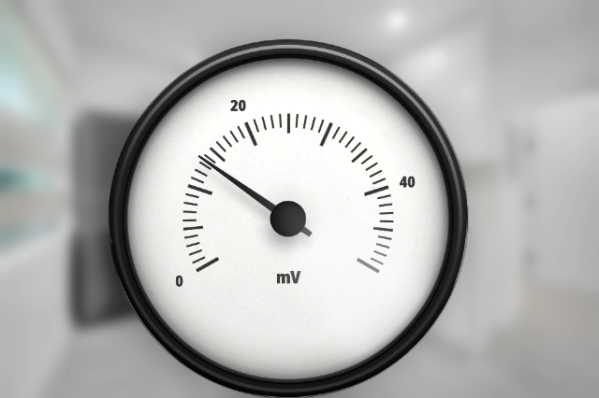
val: 13.5 (mV)
